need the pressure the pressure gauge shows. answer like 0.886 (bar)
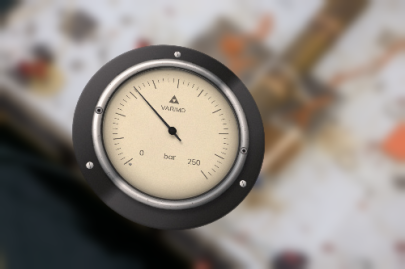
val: 80 (bar)
